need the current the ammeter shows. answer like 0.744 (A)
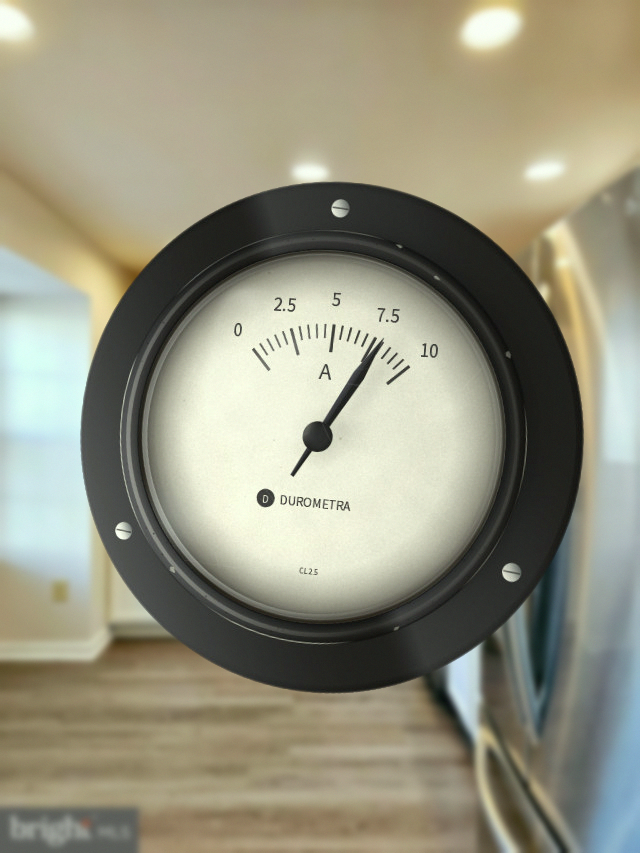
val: 8 (A)
